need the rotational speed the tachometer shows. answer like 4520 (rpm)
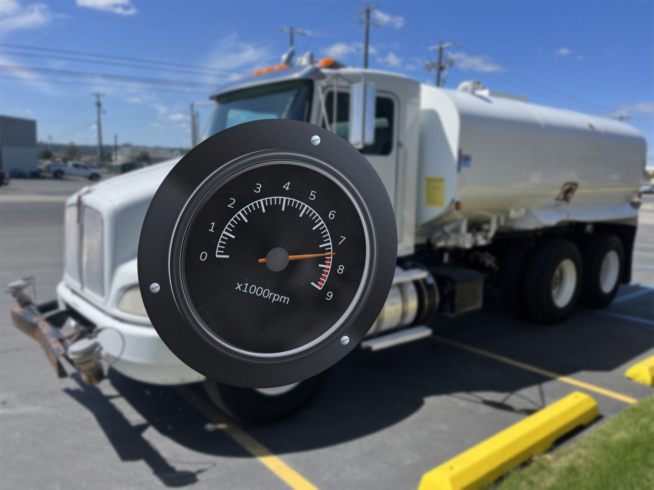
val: 7400 (rpm)
